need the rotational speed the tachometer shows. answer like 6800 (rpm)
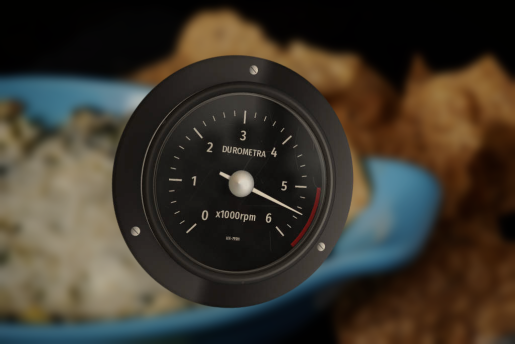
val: 5500 (rpm)
